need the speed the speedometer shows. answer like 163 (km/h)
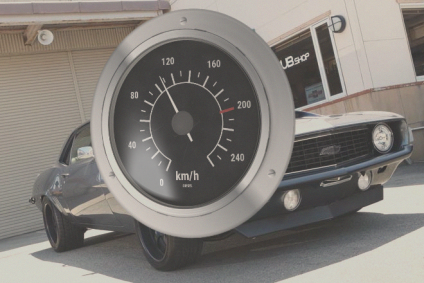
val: 110 (km/h)
